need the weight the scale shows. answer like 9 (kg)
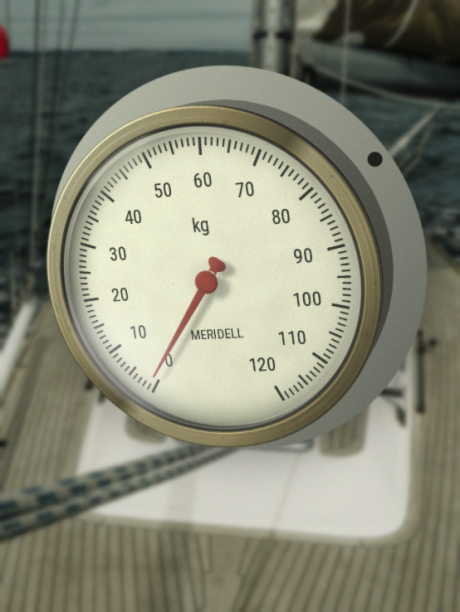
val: 1 (kg)
